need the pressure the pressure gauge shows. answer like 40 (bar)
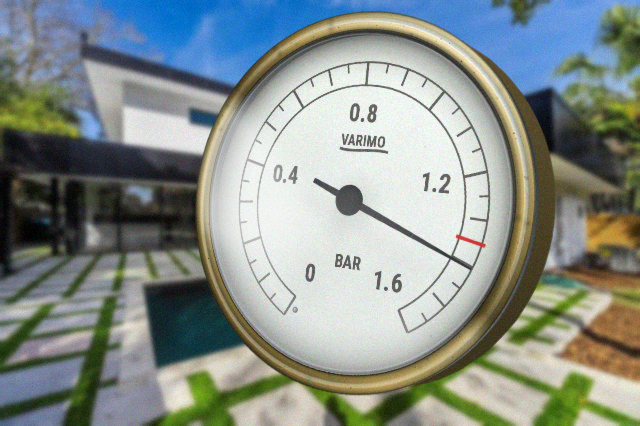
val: 1.4 (bar)
